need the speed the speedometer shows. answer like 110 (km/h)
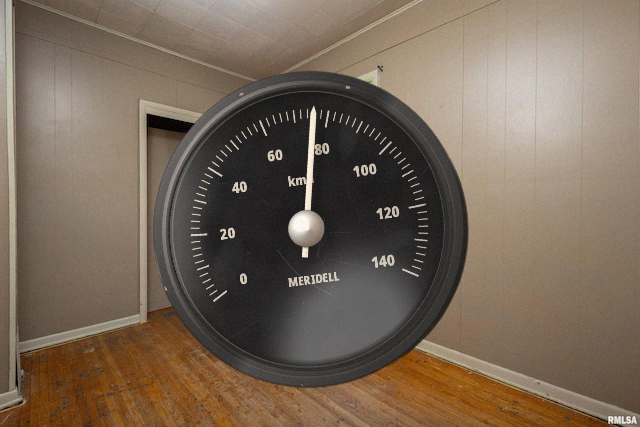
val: 76 (km/h)
